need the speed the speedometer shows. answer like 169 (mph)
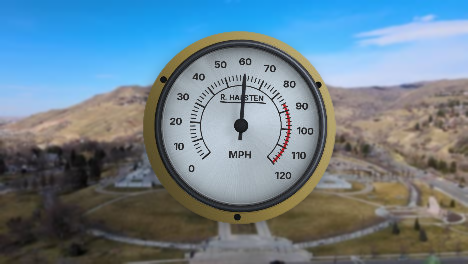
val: 60 (mph)
